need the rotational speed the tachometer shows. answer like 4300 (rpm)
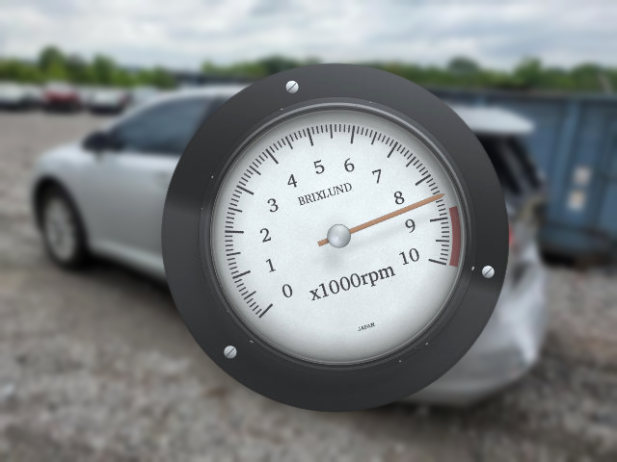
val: 8500 (rpm)
